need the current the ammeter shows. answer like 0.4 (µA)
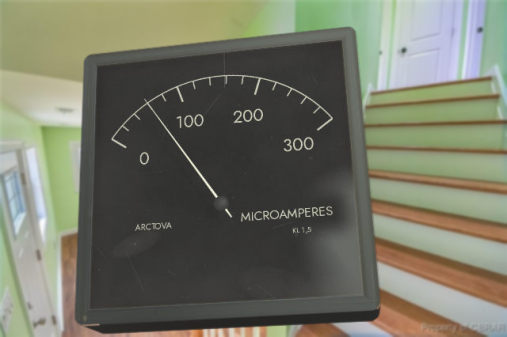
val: 60 (µA)
